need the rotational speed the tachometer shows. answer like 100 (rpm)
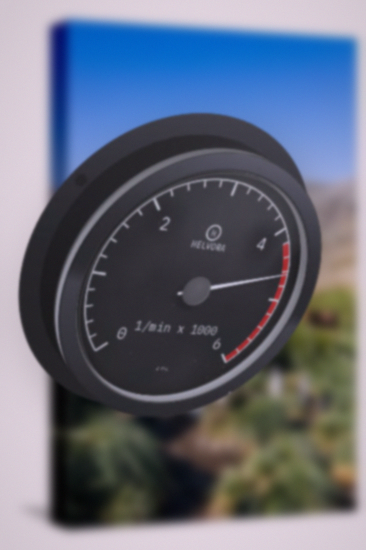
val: 4600 (rpm)
